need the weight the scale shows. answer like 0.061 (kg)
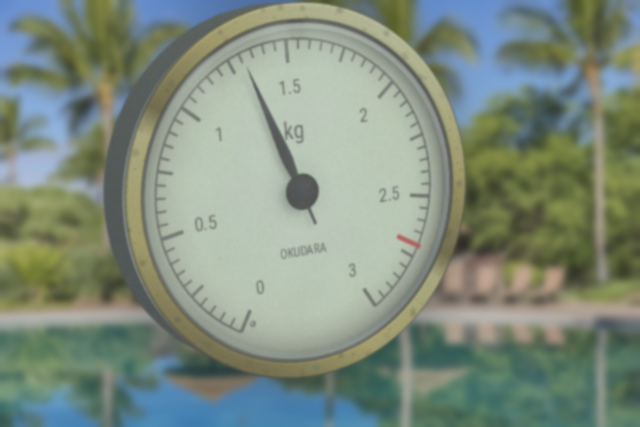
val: 1.3 (kg)
